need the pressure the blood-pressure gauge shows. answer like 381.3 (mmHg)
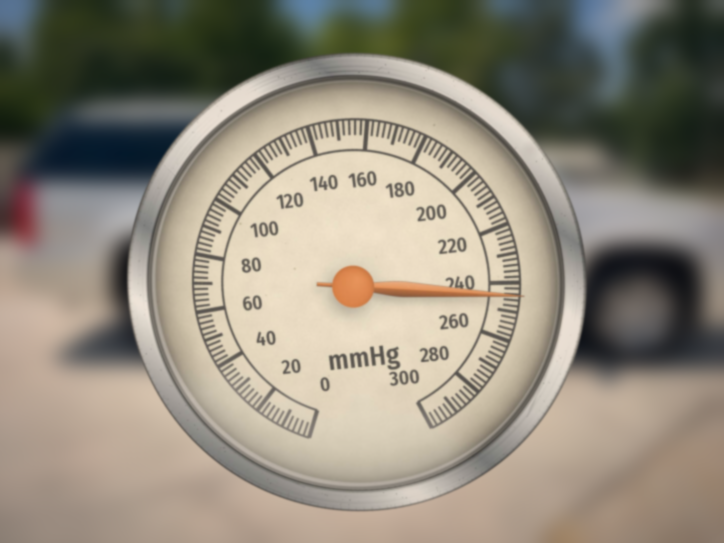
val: 244 (mmHg)
